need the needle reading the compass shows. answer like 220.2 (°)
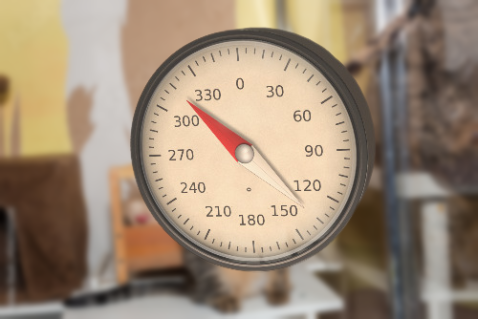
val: 315 (°)
